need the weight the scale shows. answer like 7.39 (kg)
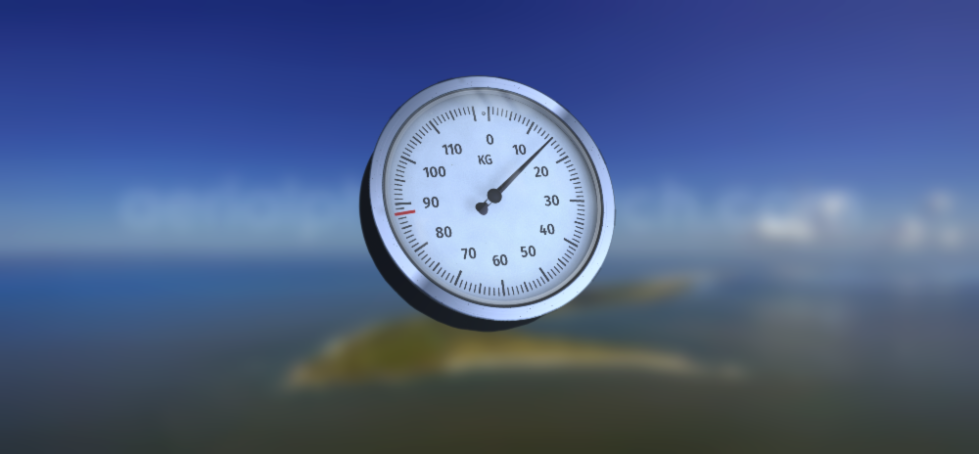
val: 15 (kg)
